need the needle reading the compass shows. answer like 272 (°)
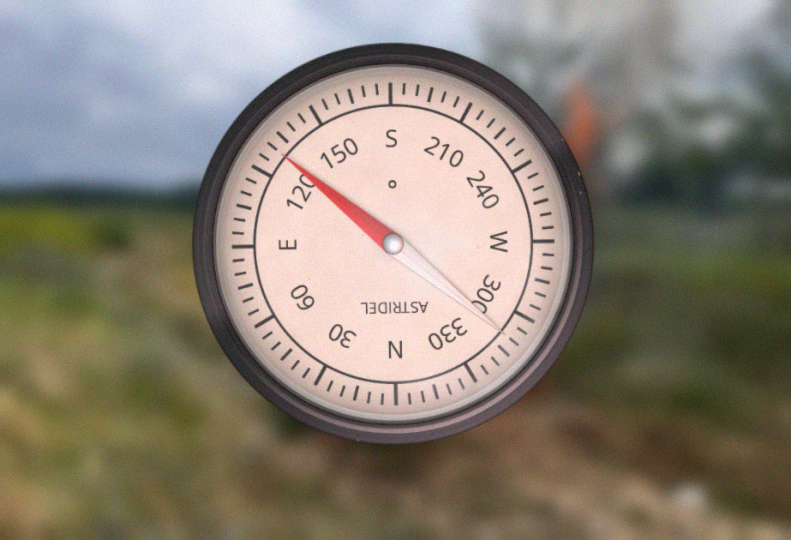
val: 130 (°)
